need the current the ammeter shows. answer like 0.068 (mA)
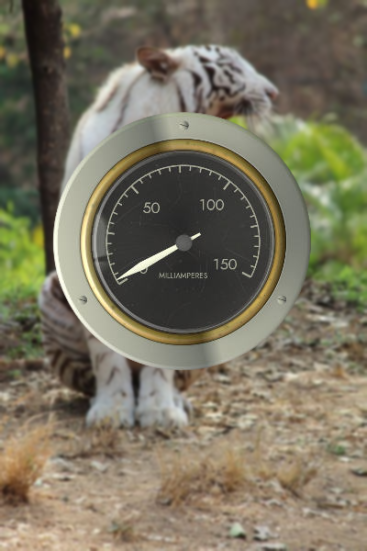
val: 2.5 (mA)
